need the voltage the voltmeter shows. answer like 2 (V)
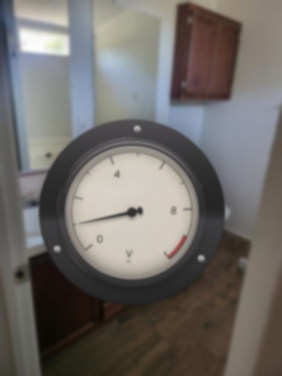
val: 1 (V)
